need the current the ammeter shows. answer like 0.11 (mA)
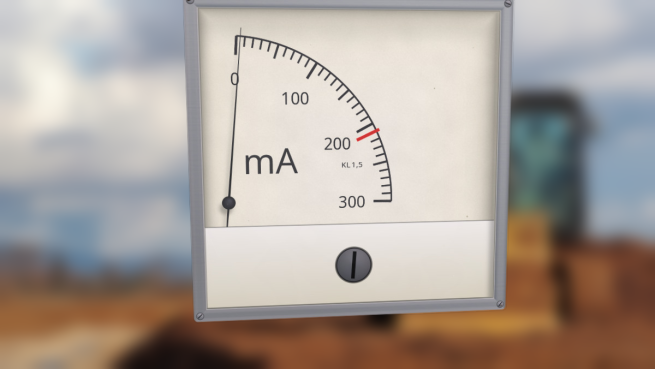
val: 5 (mA)
